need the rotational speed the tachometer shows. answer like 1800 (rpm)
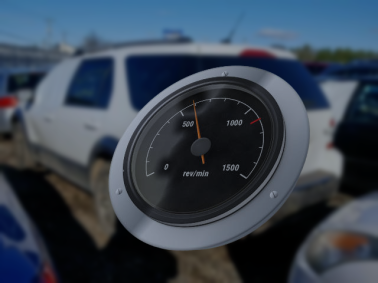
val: 600 (rpm)
